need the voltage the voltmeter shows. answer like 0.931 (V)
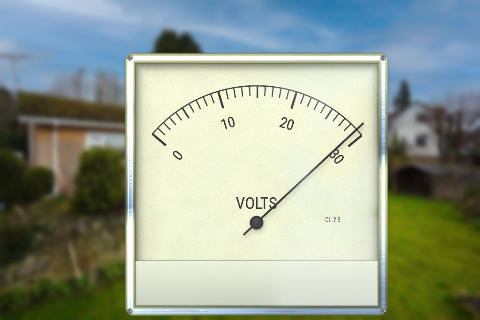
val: 29 (V)
